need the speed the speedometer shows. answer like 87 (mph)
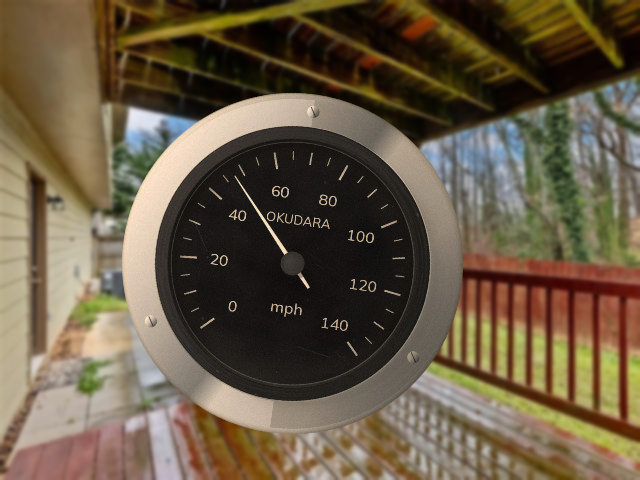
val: 47.5 (mph)
